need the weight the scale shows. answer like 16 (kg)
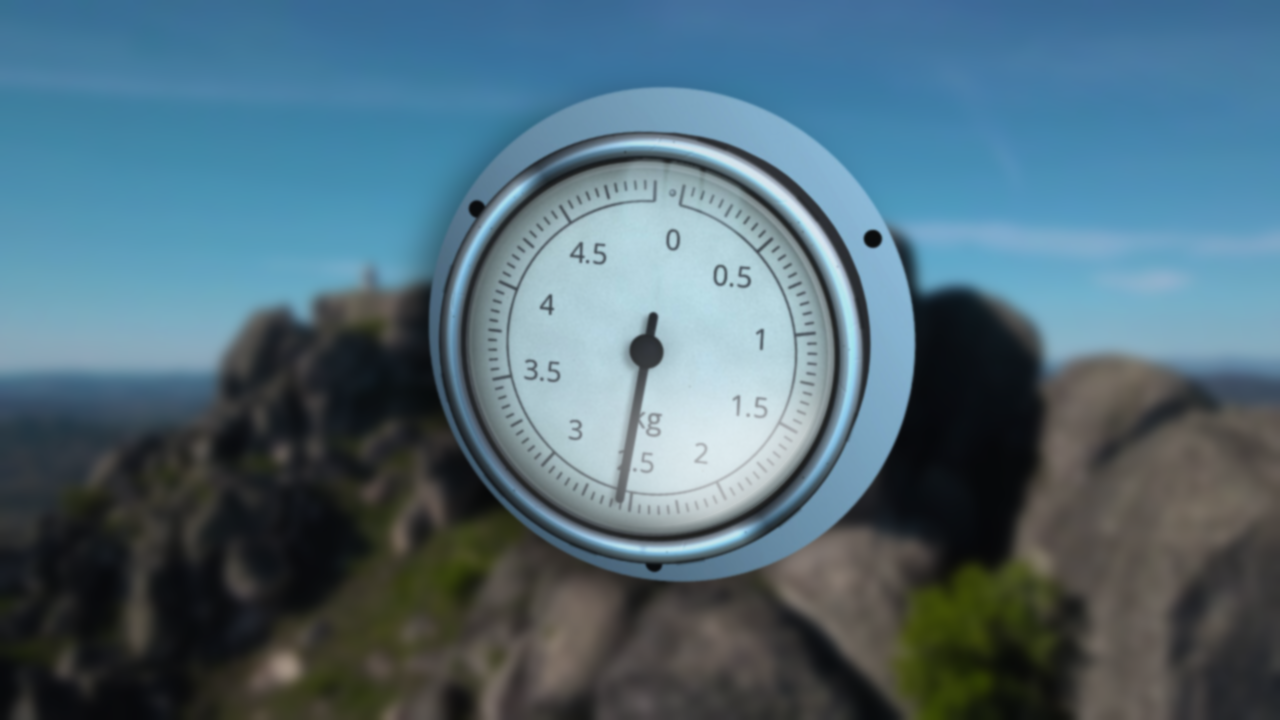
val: 2.55 (kg)
